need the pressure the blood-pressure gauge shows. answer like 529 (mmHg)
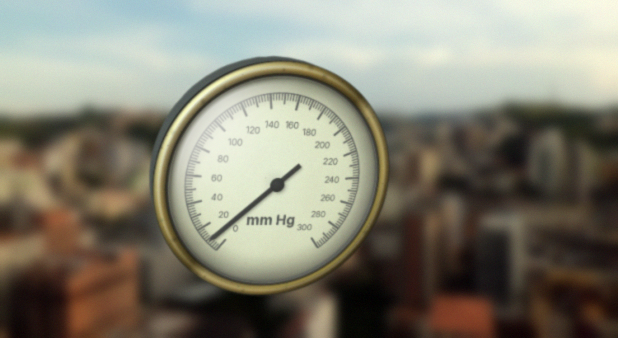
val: 10 (mmHg)
